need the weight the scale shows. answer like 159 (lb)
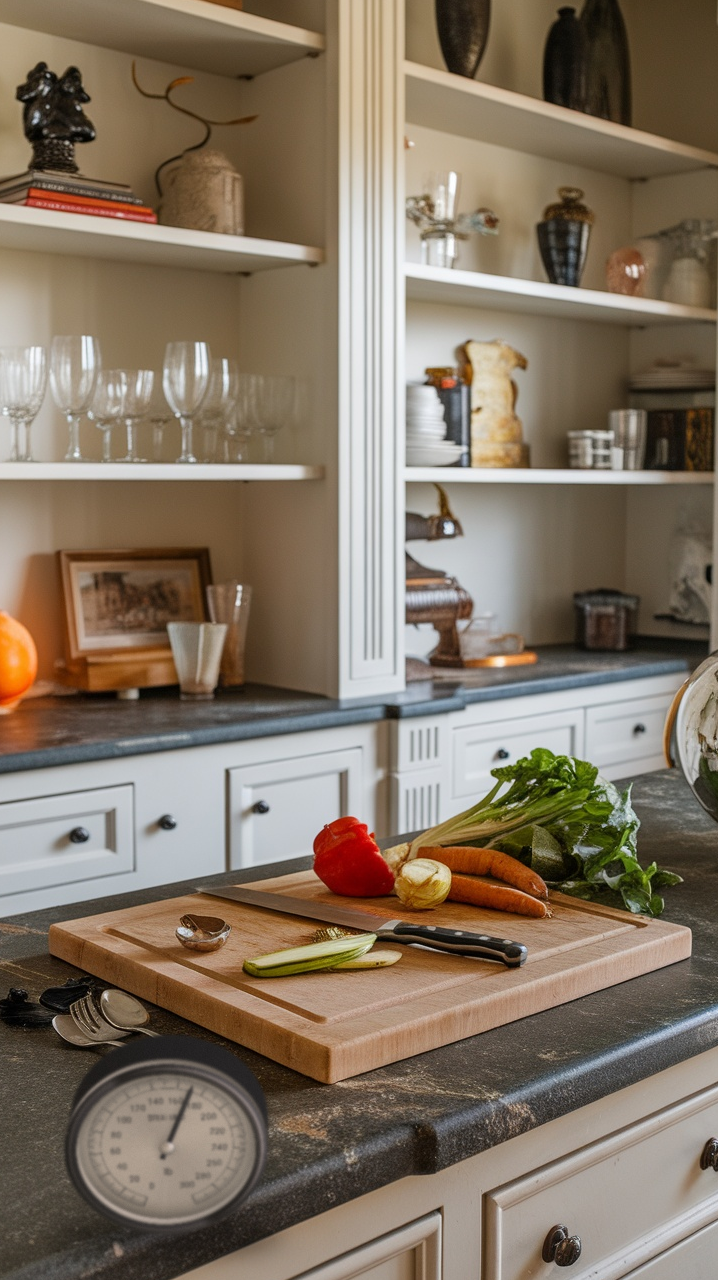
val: 170 (lb)
